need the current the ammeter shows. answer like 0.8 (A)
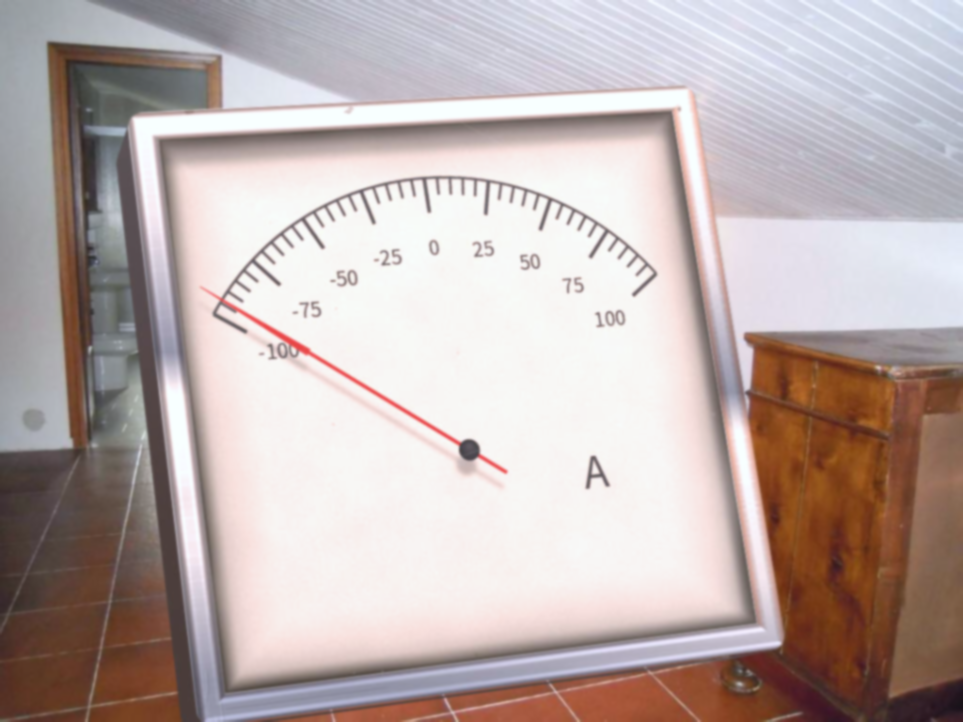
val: -95 (A)
